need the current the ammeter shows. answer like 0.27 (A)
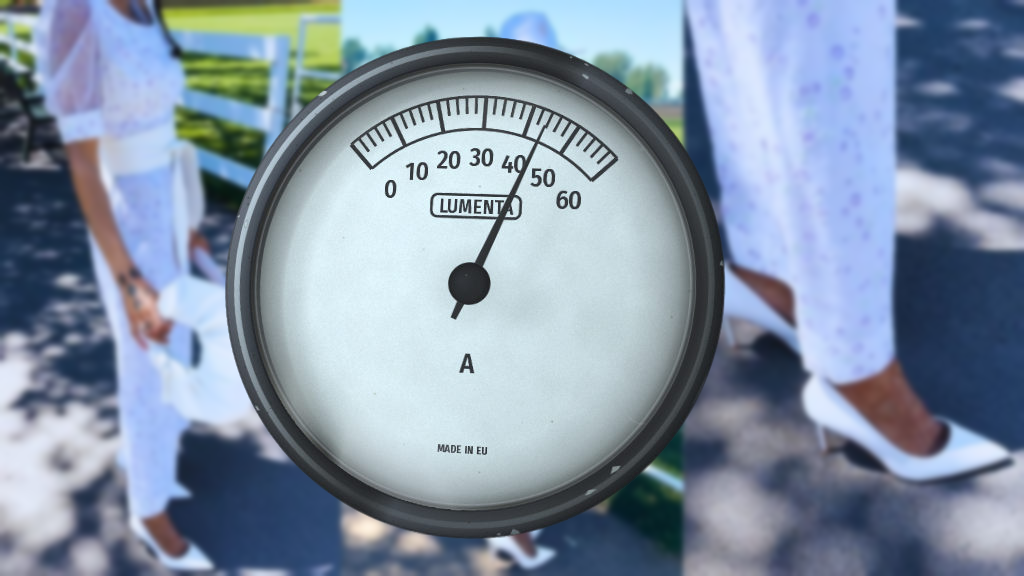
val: 44 (A)
